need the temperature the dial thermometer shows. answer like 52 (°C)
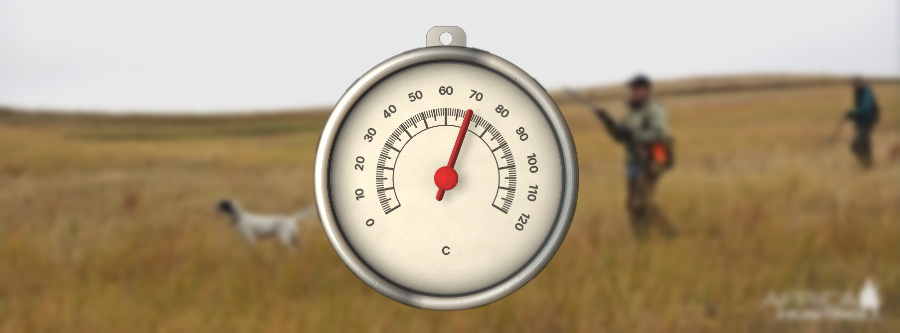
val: 70 (°C)
